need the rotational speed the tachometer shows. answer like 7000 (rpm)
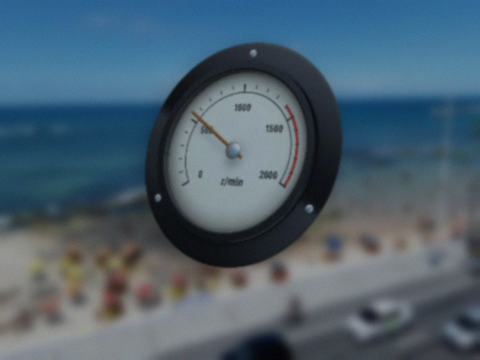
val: 550 (rpm)
